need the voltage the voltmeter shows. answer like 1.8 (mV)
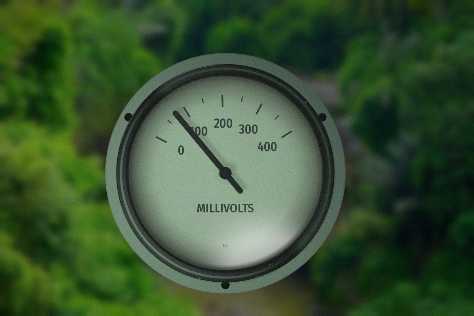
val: 75 (mV)
